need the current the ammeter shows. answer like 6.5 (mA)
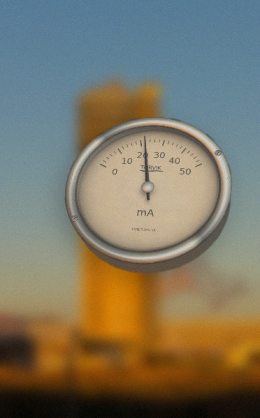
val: 22 (mA)
